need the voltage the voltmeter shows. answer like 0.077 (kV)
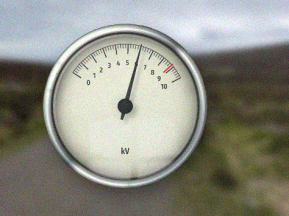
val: 6 (kV)
